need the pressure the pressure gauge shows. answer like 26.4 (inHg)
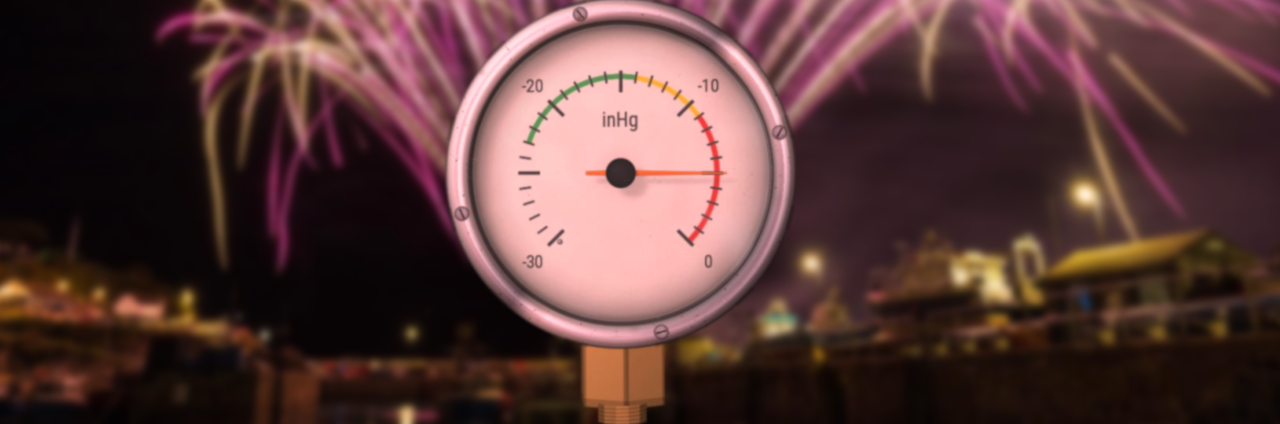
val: -5 (inHg)
